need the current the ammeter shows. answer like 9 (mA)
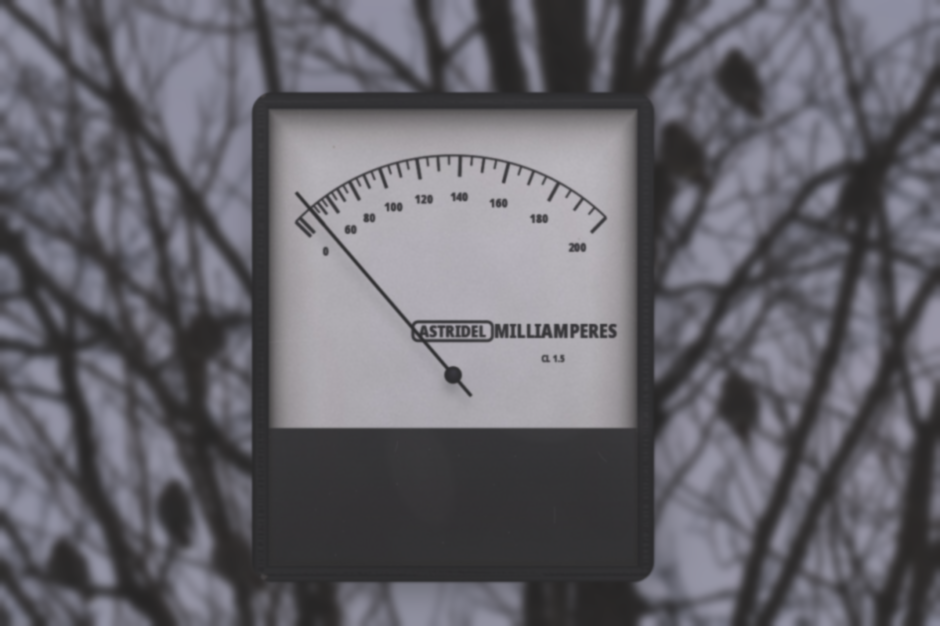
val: 40 (mA)
